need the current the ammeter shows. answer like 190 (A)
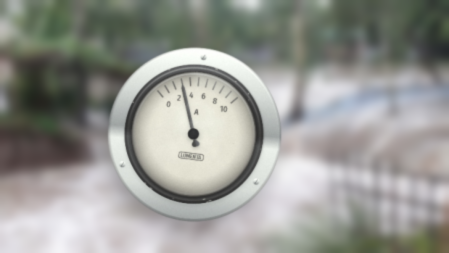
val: 3 (A)
